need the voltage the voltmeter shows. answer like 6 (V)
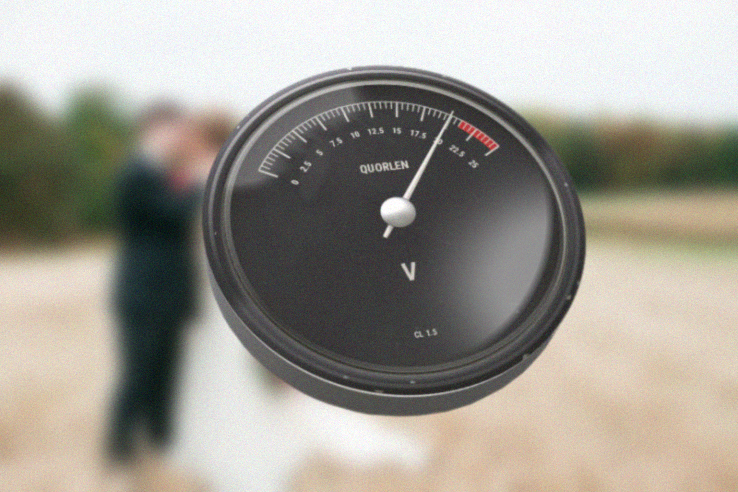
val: 20 (V)
